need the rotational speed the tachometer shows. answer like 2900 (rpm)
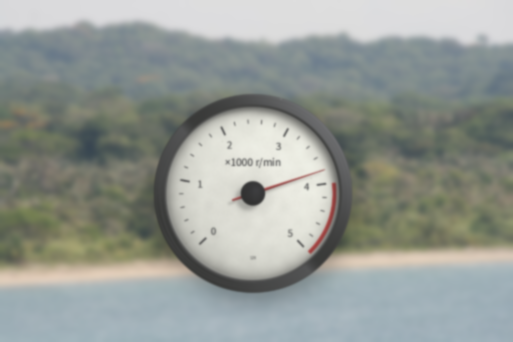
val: 3800 (rpm)
